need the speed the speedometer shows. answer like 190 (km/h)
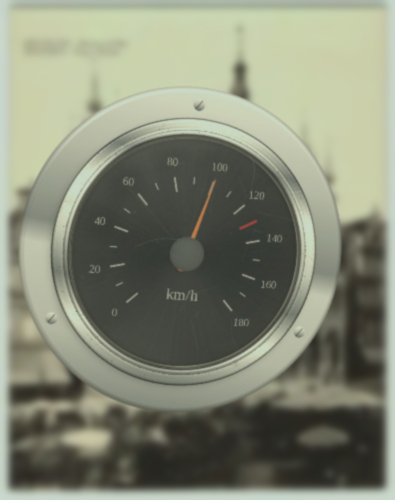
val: 100 (km/h)
